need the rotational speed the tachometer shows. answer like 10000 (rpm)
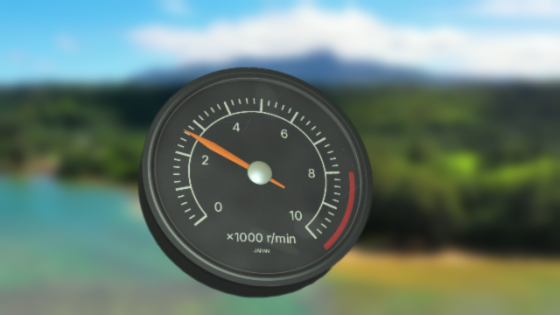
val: 2600 (rpm)
